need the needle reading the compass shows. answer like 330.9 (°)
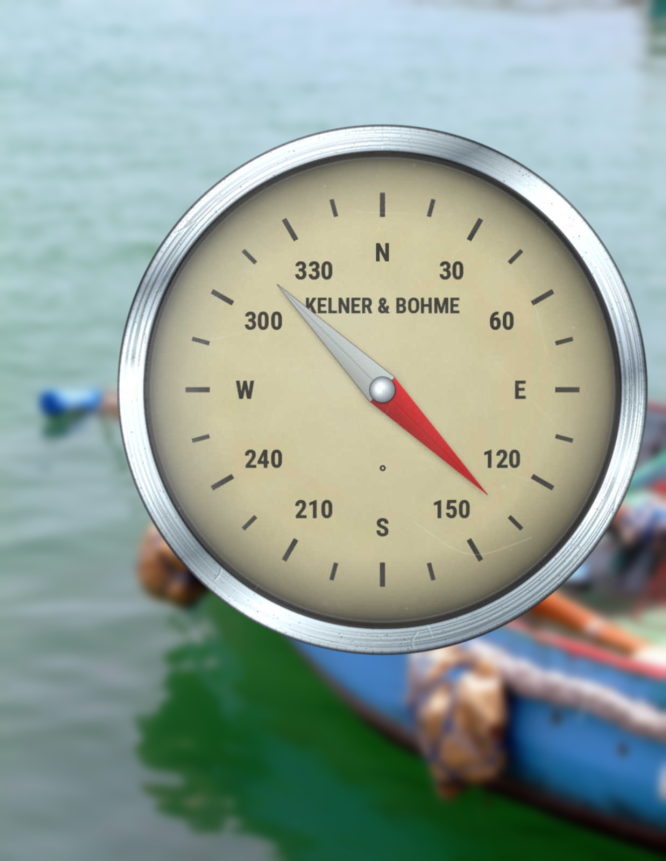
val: 135 (°)
